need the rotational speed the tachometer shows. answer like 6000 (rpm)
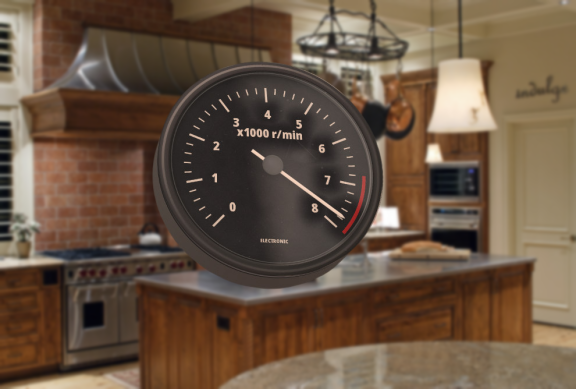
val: 7800 (rpm)
